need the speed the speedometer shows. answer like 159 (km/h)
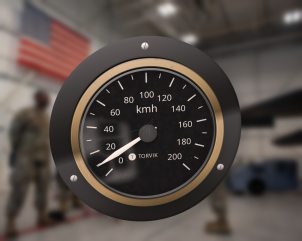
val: 10 (km/h)
